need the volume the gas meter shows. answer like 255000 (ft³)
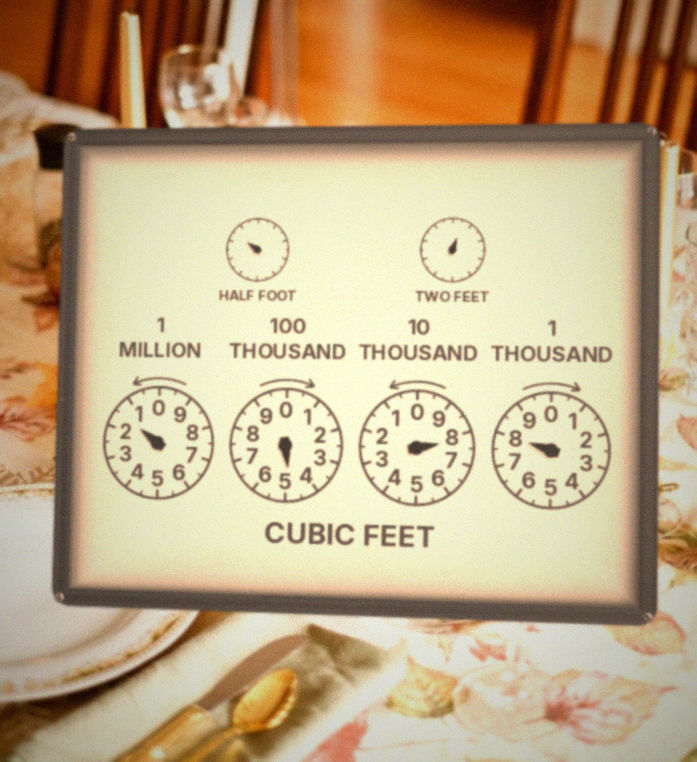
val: 147800 (ft³)
